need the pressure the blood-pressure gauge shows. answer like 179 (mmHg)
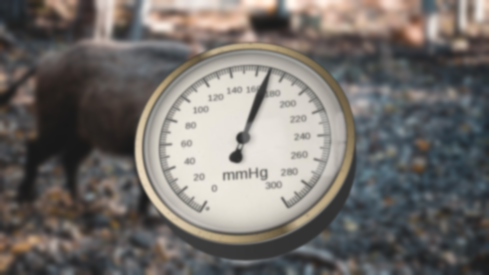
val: 170 (mmHg)
